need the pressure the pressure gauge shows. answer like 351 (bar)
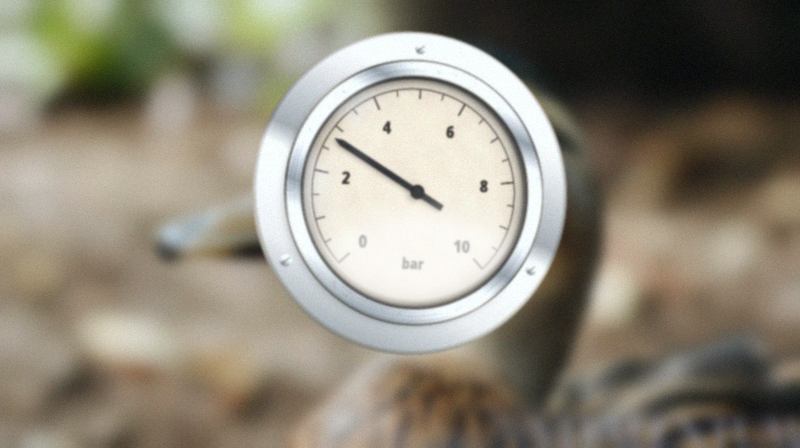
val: 2.75 (bar)
